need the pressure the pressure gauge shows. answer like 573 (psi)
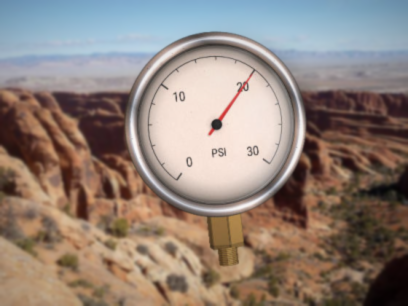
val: 20 (psi)
